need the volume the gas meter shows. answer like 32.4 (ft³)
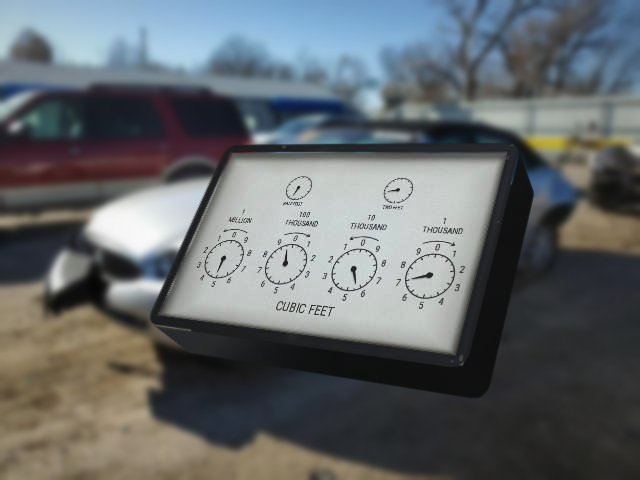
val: 495700 (ft³)
